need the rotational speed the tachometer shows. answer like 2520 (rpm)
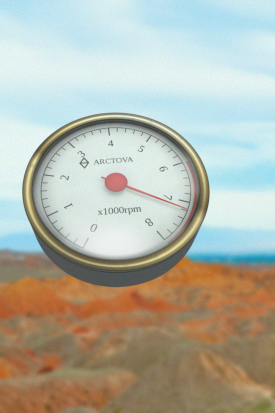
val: 7200 (rpm)
